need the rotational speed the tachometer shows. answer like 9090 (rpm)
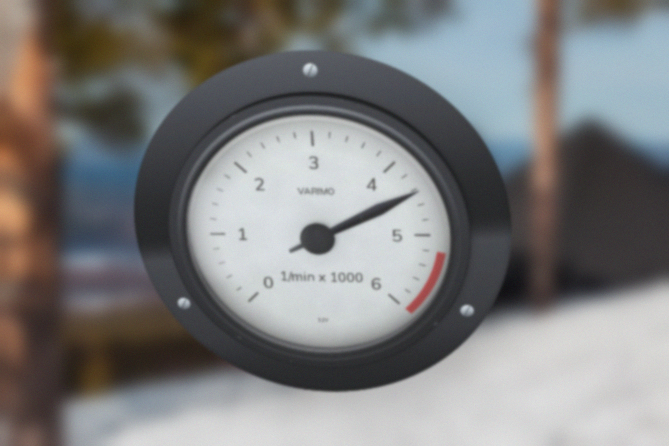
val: 4400 (rpm)
